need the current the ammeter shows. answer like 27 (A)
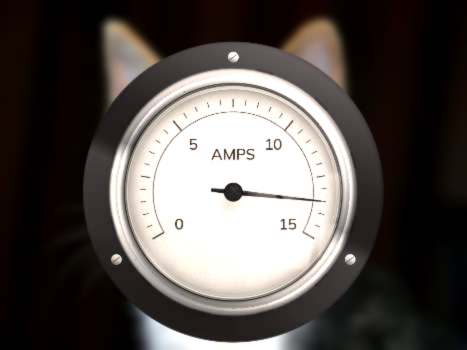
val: 13.5 (A)
